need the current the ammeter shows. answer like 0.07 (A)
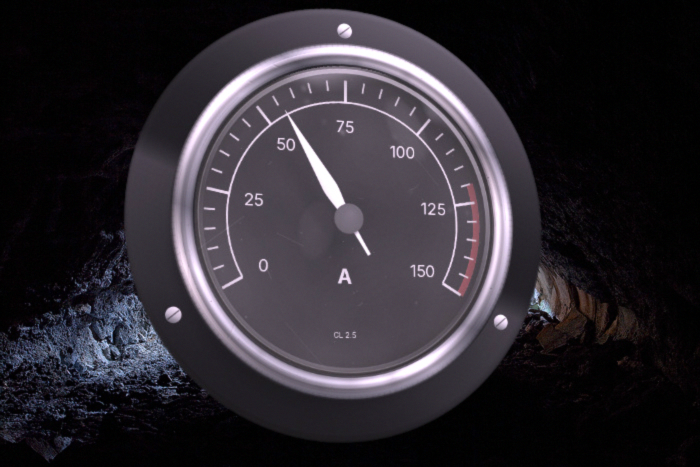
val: 55 (A)
